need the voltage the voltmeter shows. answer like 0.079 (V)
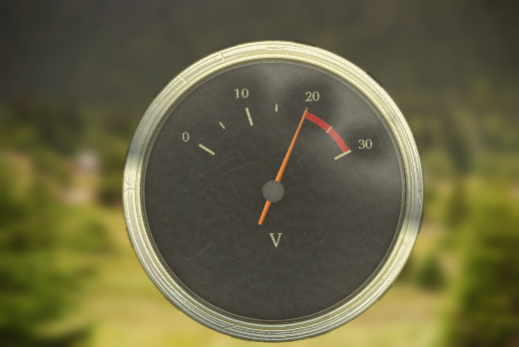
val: 20 (V)
